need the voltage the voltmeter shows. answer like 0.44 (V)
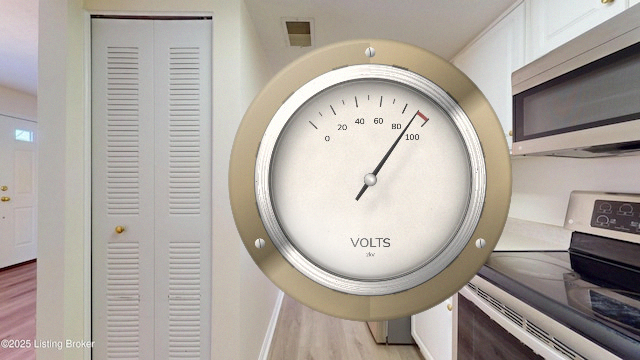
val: 90 (V)
